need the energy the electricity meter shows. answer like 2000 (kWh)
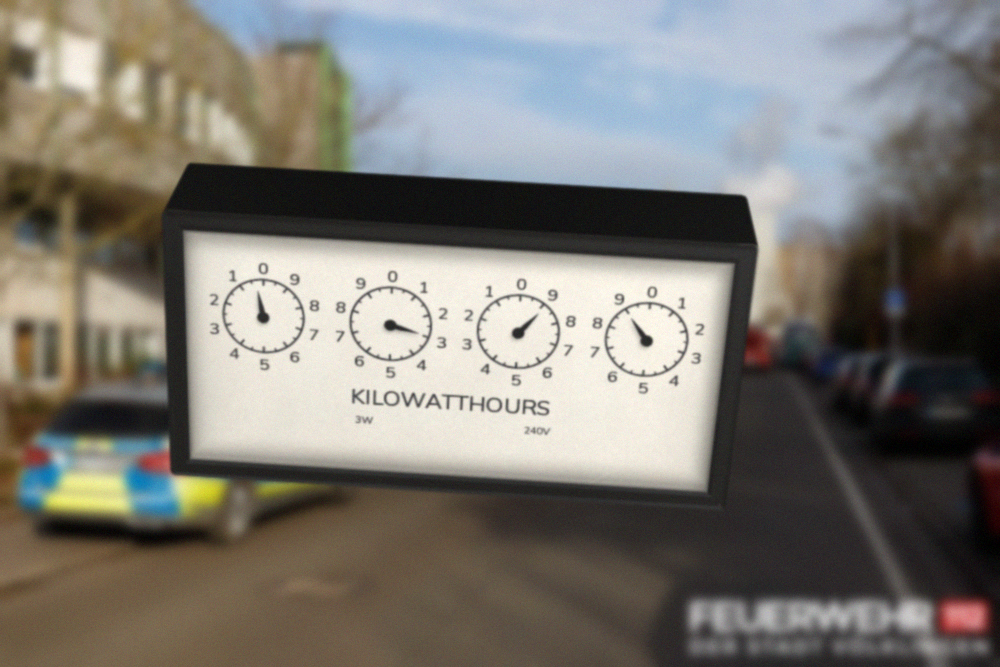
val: 289 (kWh)
